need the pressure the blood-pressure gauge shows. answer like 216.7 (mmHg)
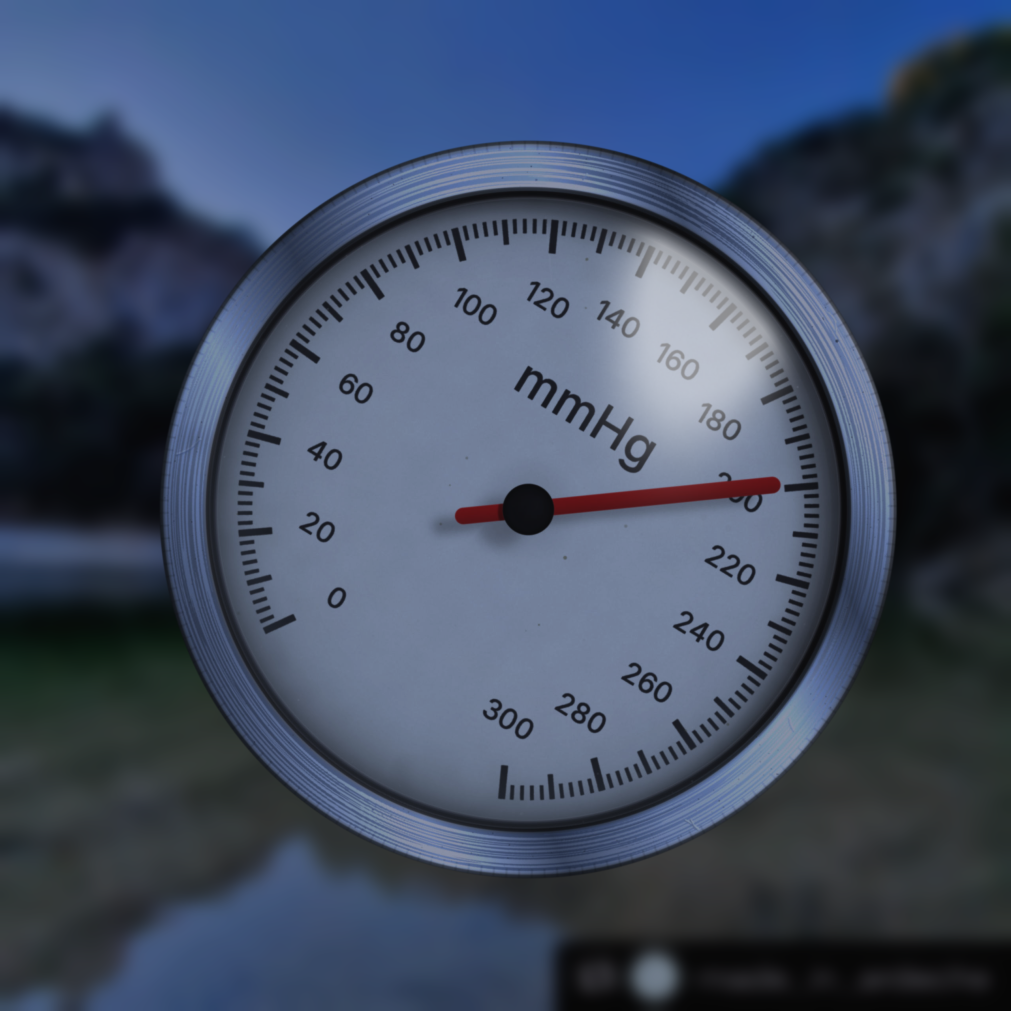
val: 199 (mmHg)
